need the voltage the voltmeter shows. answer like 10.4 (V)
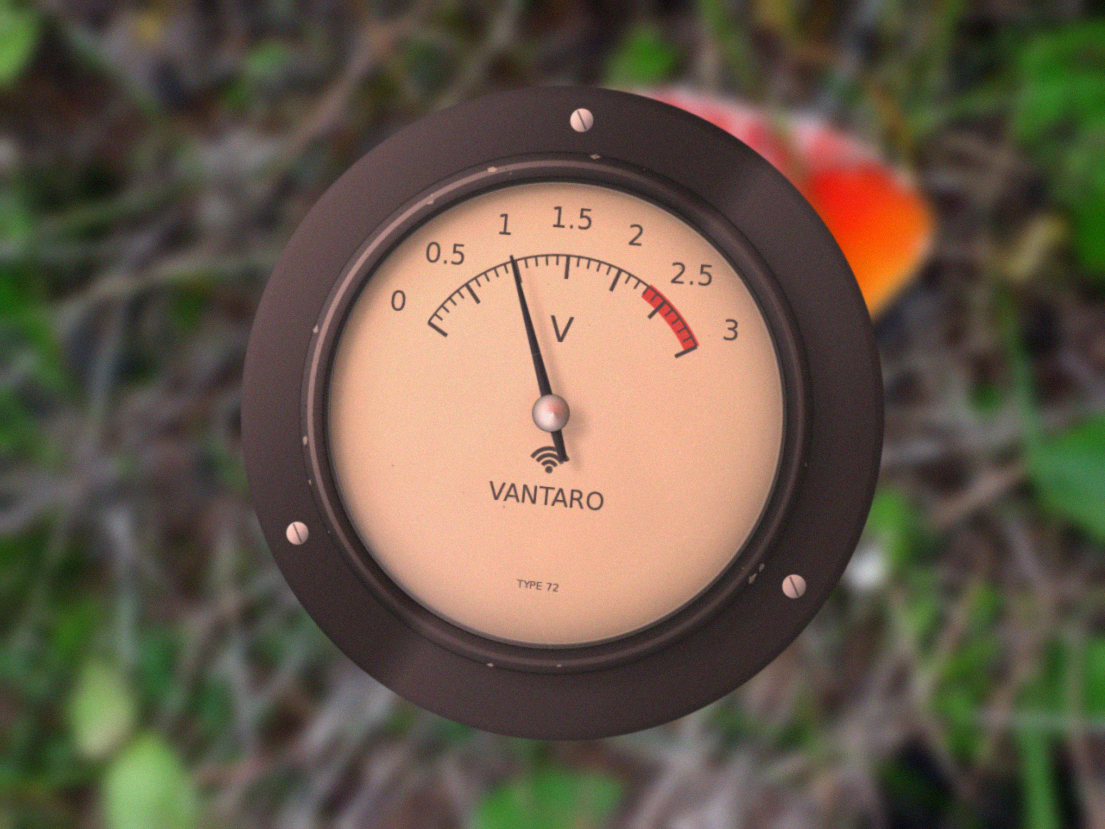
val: 1 (V)
